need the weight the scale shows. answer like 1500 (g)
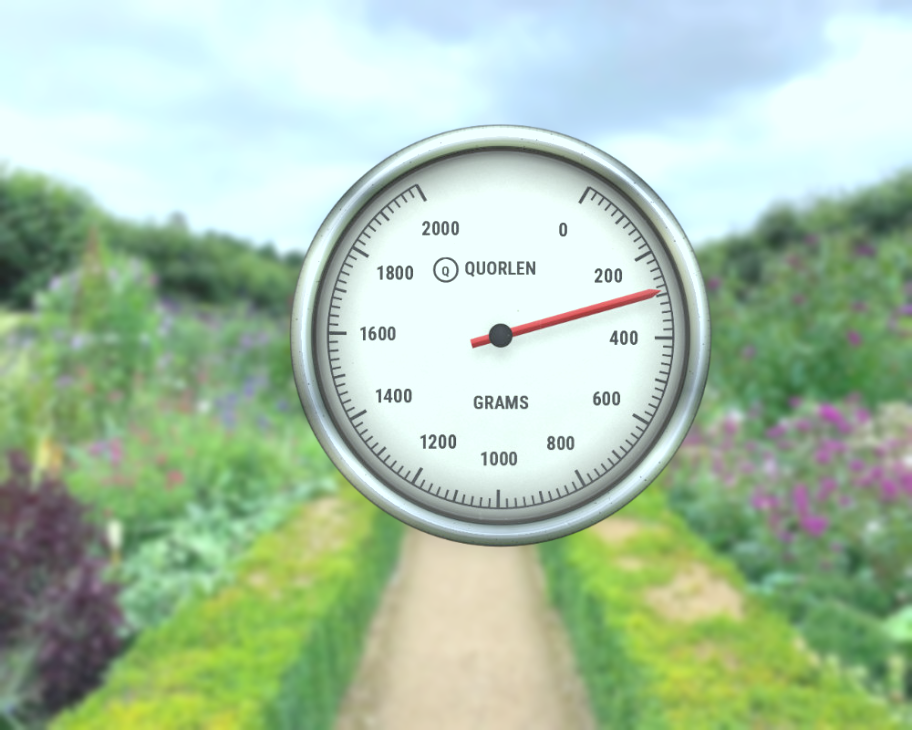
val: 290 (g)
